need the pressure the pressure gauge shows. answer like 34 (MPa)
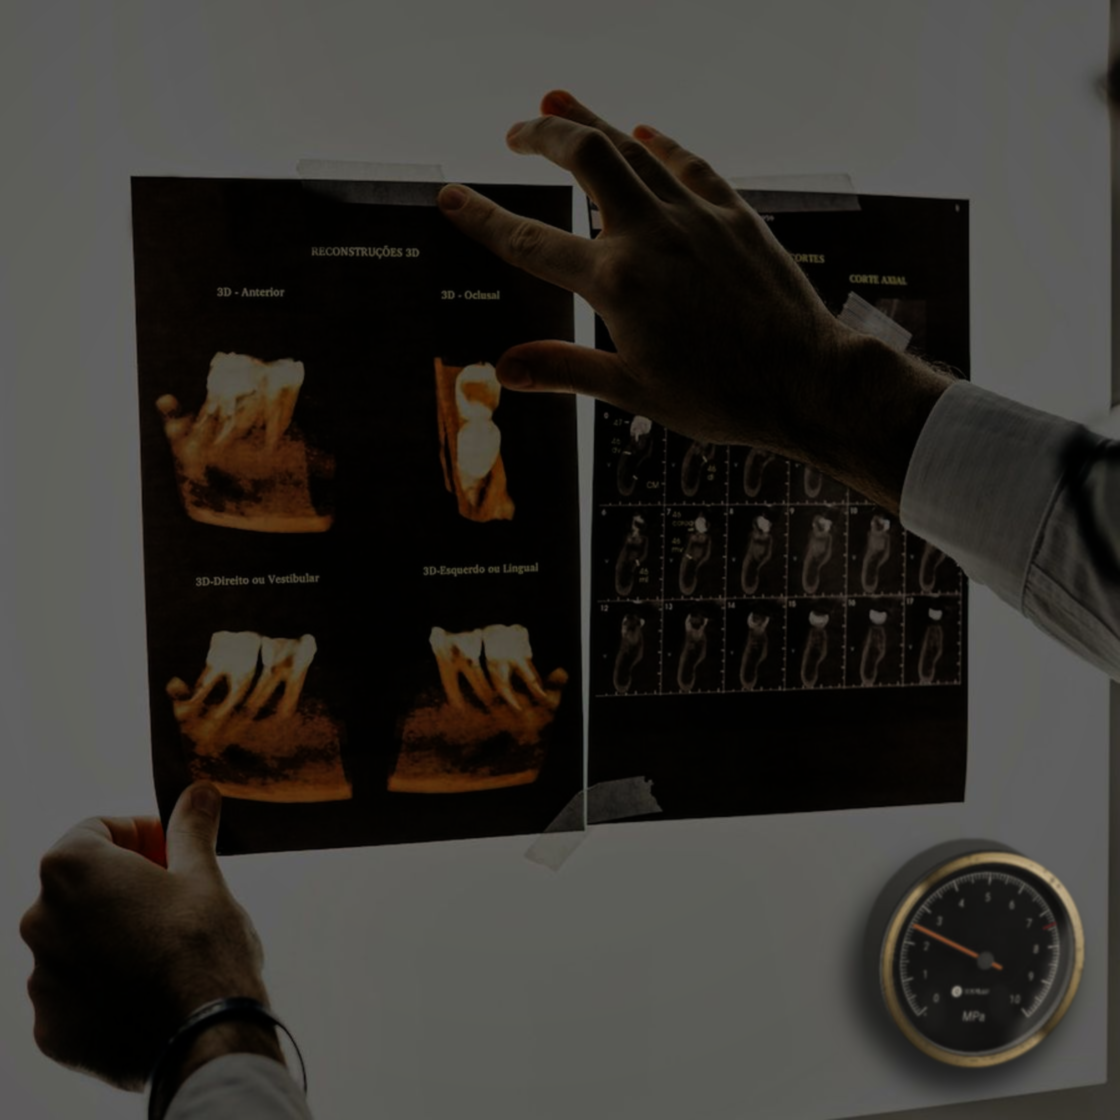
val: 2.5 (MPa)
